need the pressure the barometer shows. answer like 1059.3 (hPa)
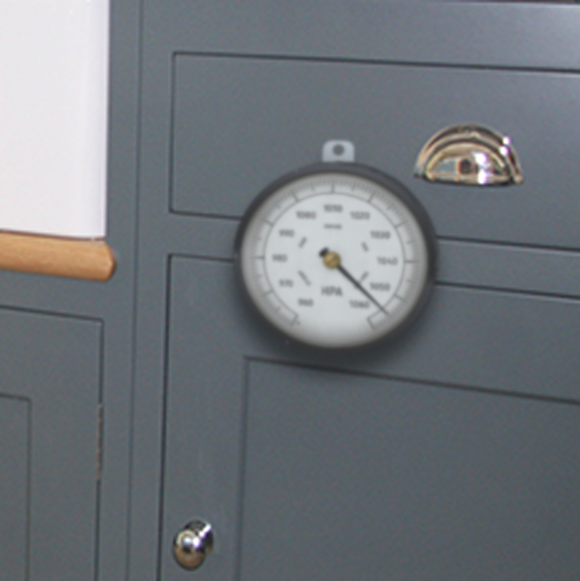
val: 1055 (hPa)
